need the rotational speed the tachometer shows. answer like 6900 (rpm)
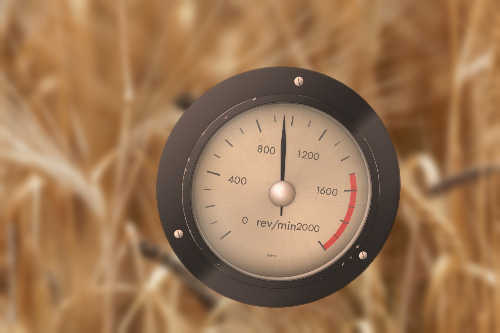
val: 950 (rpm)
